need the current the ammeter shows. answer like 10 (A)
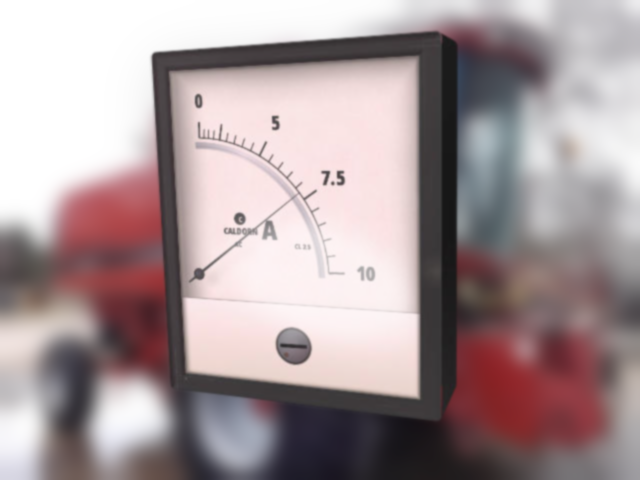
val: 7.25 (A)
